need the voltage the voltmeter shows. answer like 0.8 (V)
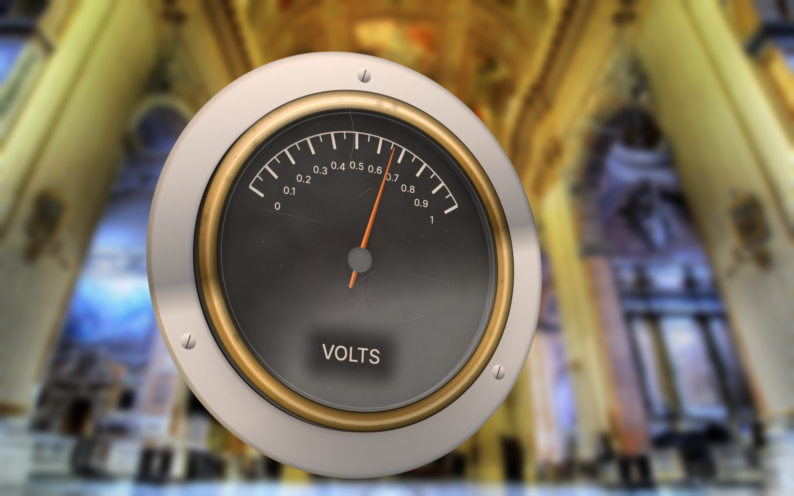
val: 0.65 (V)
